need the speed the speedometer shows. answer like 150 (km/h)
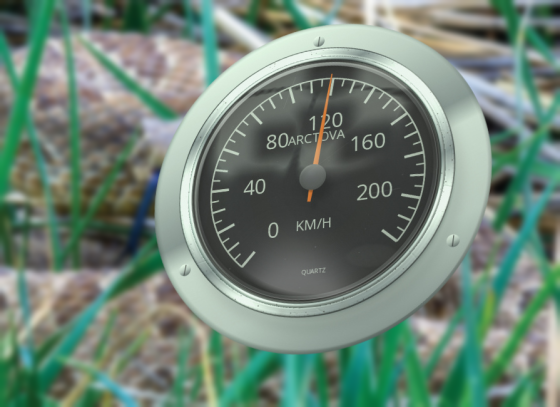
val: 120 (km/h)
